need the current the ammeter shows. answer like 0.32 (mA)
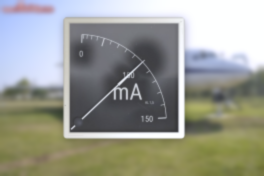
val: 100 (mA)
